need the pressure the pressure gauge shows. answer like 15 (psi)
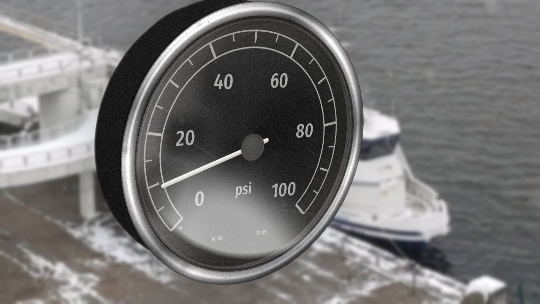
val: 10 (psi)
